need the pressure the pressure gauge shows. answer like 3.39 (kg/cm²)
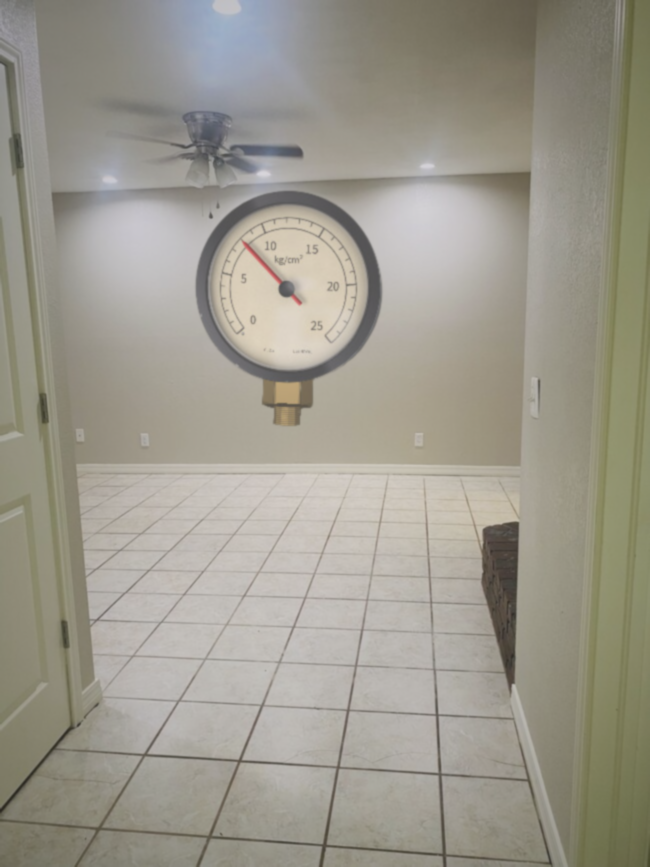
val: 8 (kg/cm²)
